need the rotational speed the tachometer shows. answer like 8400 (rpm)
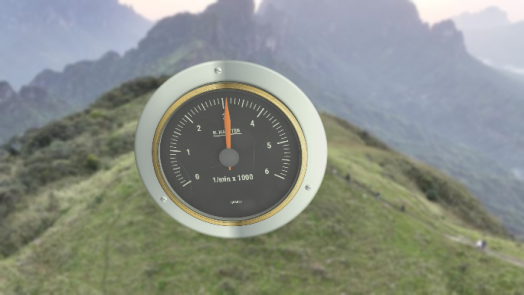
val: 3100 (rpm)
